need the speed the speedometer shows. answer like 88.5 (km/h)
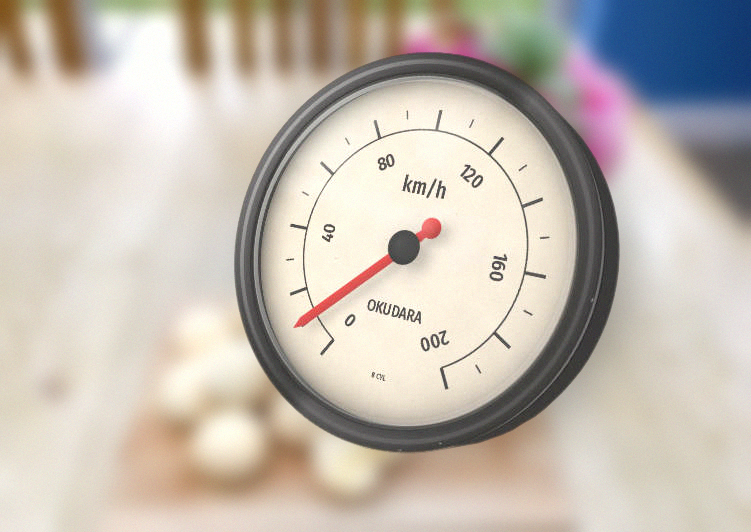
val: 10 (km/h)
